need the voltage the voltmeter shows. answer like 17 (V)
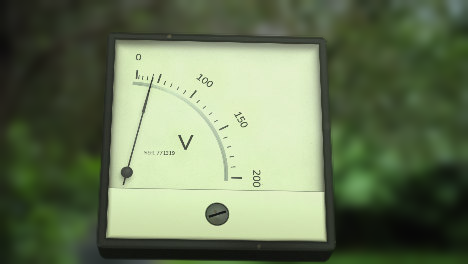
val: 40 (V)
